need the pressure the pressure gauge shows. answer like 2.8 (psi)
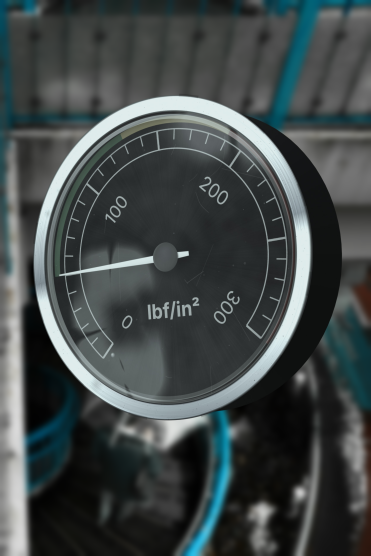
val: 50 (psi)
